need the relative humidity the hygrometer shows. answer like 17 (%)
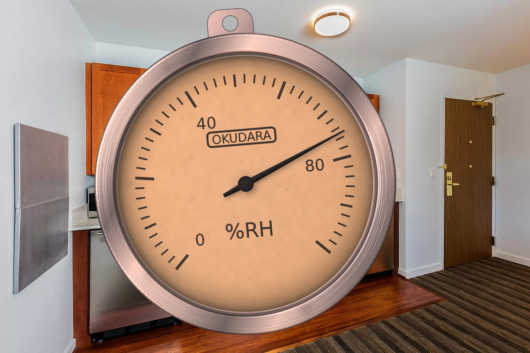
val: 75 (%)
